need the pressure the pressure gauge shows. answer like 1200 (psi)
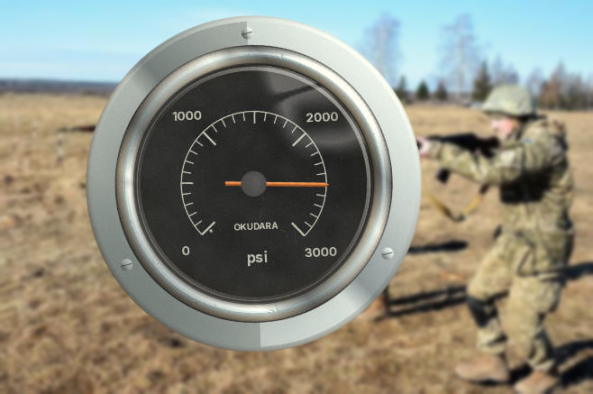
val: 2500 (psi)
